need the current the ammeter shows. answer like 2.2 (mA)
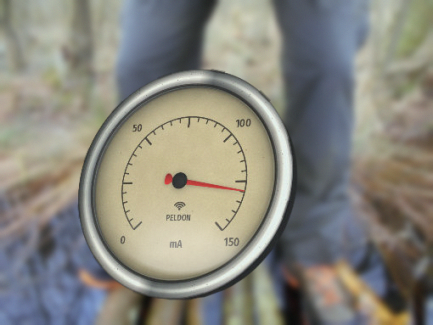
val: 130 (mA)
